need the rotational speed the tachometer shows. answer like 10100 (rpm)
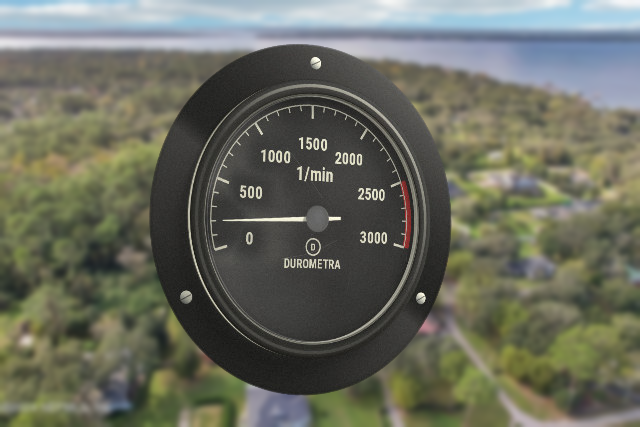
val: 200 (rpm)
